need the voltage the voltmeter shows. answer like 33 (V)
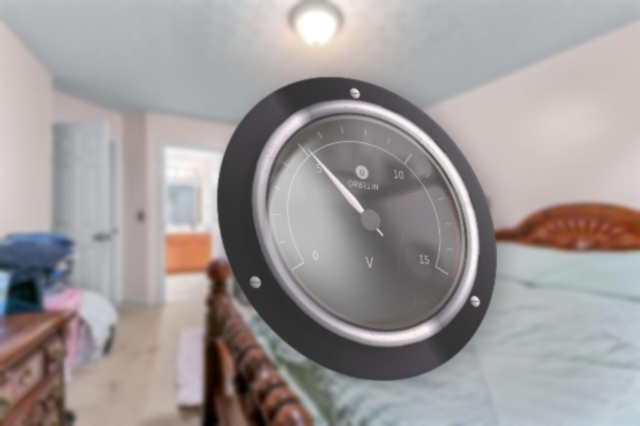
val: 5 (V)
